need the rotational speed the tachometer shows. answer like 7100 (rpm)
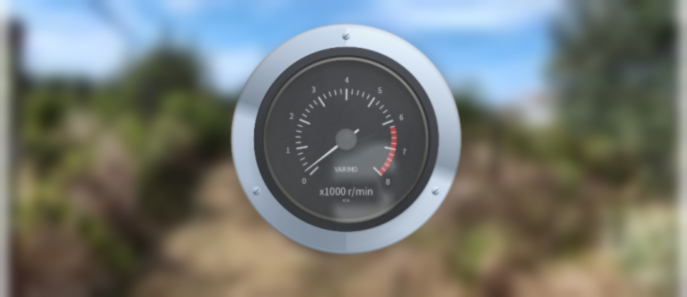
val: 200 (rpm)
